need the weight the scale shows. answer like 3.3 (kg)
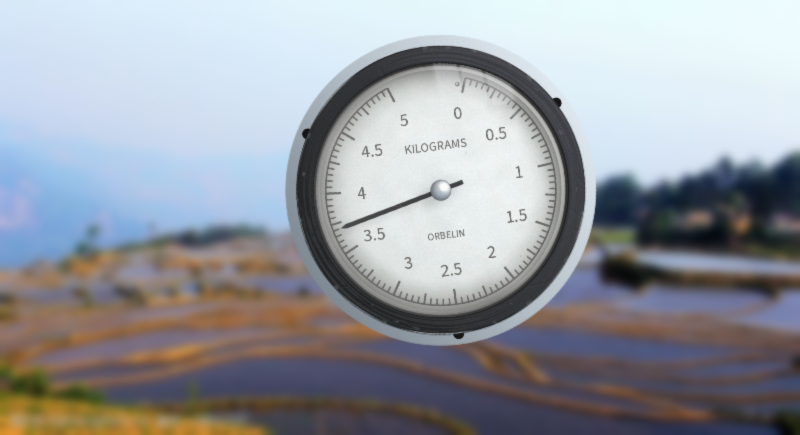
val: 3.7 (kg)
